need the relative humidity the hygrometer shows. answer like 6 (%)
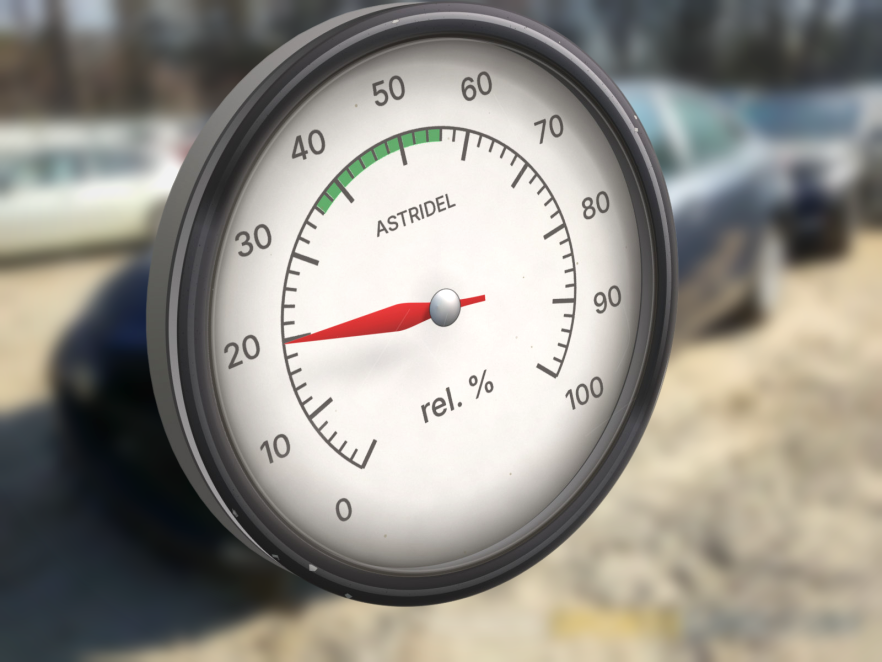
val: 20 (%)
